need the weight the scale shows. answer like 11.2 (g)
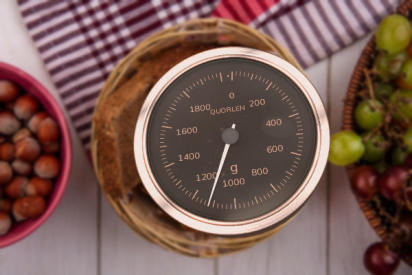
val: 1120 (g)
